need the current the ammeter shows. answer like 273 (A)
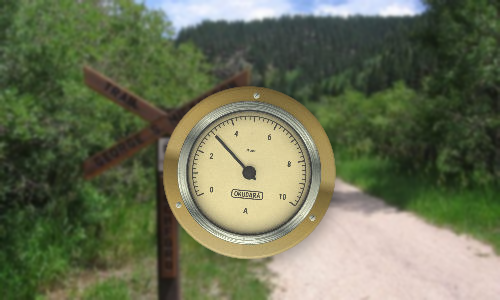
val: 3 (A)
